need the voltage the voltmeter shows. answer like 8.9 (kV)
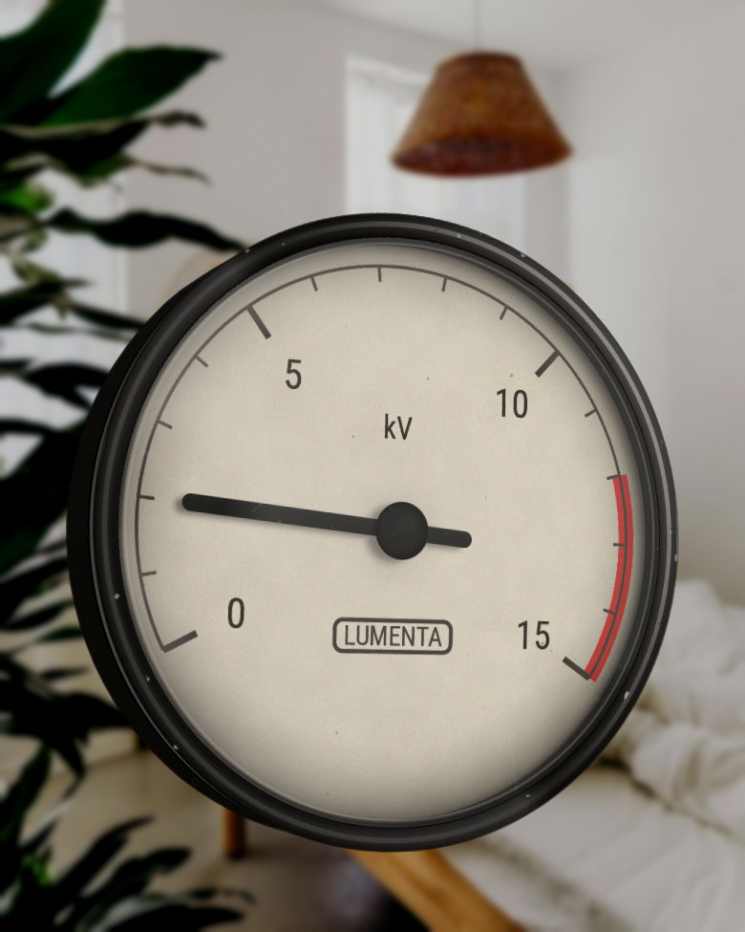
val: 2 (kV)
